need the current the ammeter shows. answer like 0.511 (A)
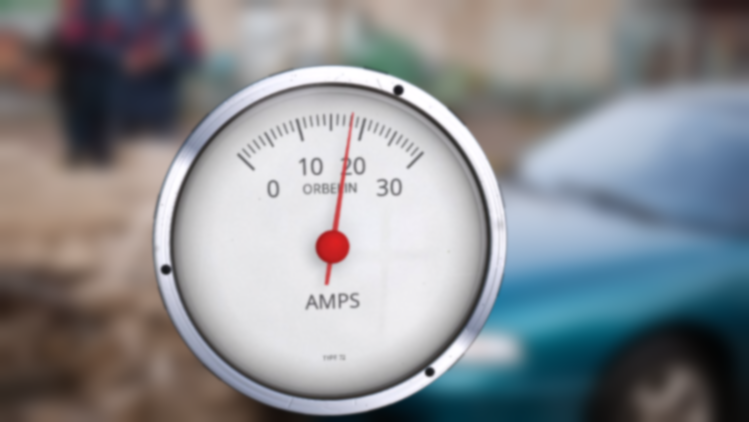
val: 18 (A)
